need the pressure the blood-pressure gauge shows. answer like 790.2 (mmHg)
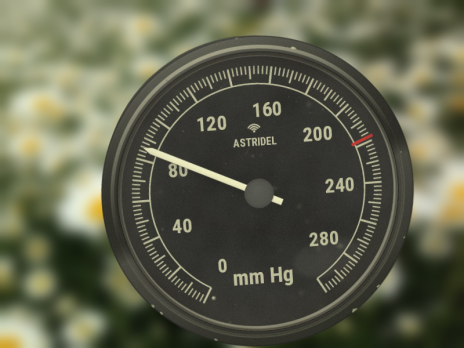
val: 86 (mmHg)
